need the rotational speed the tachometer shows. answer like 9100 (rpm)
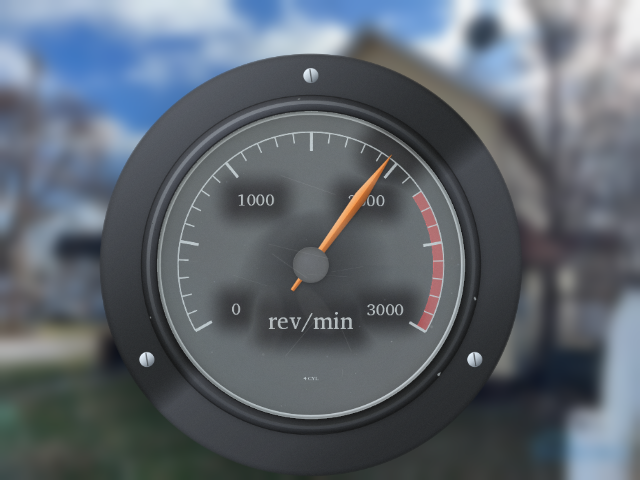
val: 1950 (rpm)
